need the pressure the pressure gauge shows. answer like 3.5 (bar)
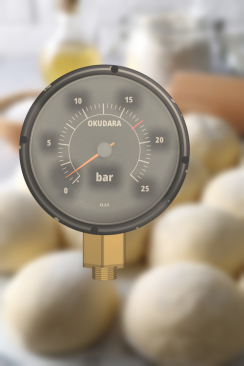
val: 1 (bar)
